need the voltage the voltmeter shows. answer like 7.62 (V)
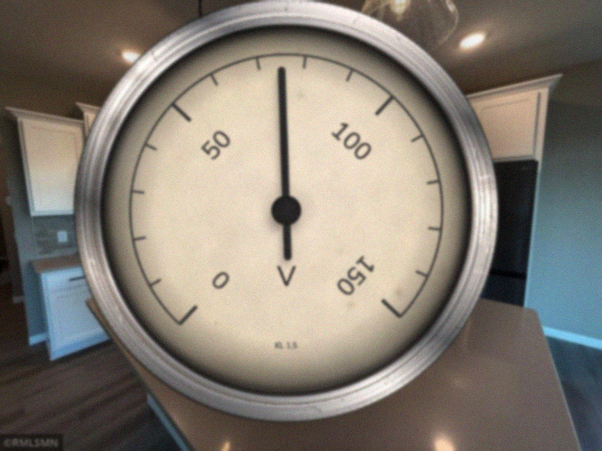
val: 75 (V)
